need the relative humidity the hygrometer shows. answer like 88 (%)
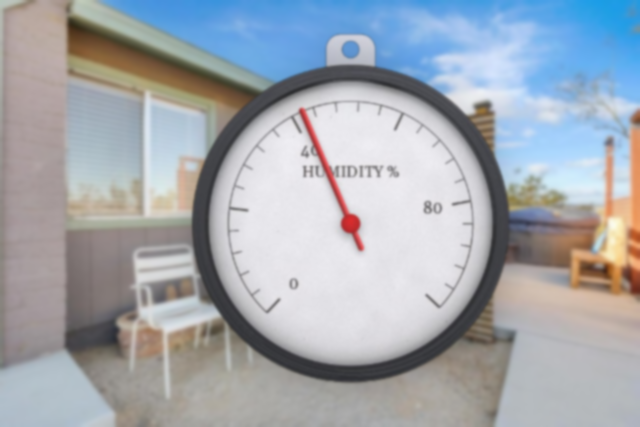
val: 42 (%)
